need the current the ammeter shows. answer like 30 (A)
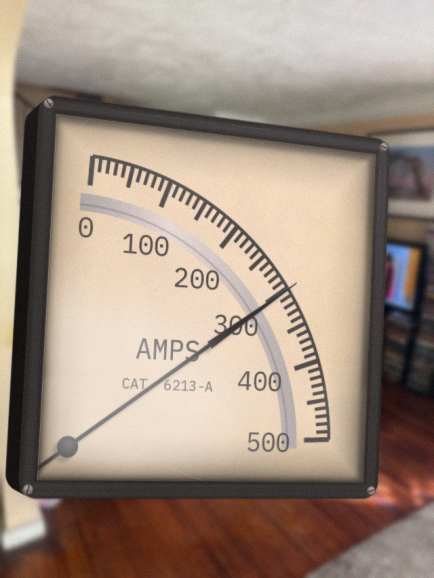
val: 300 (A)
